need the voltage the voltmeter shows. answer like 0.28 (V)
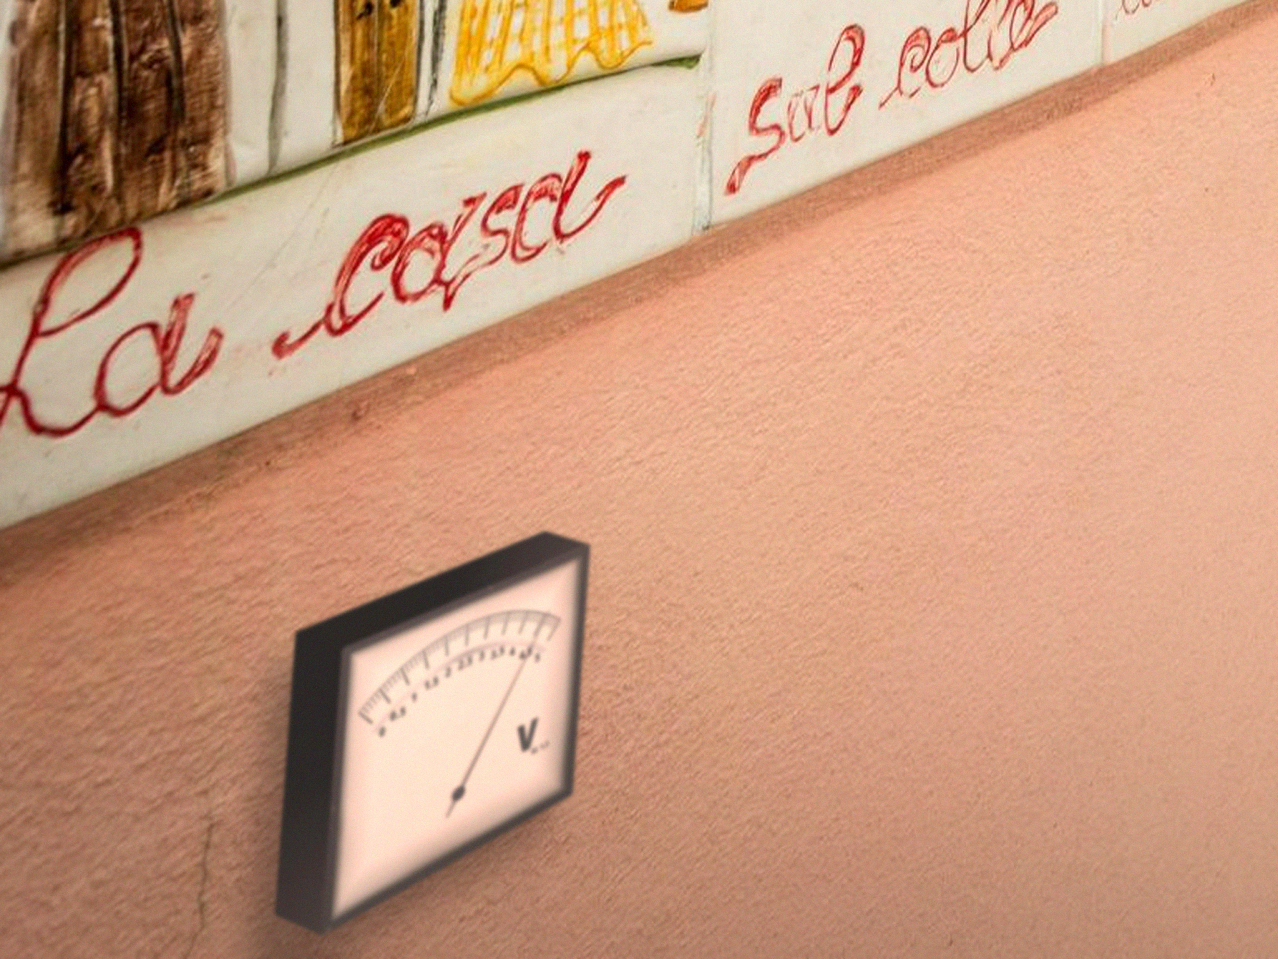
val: 4.5 (V)
